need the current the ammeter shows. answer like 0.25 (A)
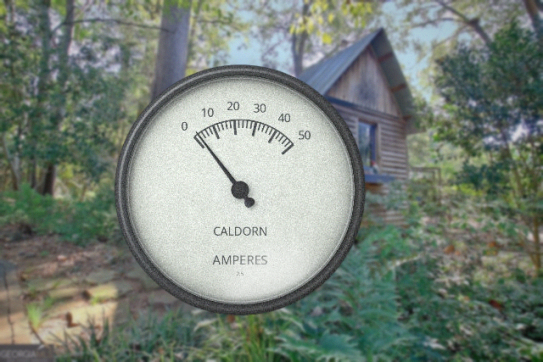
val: 2 (A)
